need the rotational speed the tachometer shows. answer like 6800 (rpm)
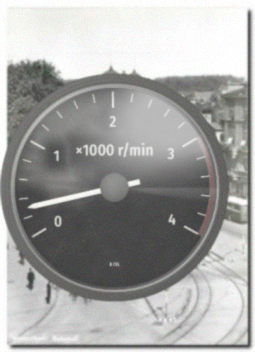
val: 300 (rpm)
